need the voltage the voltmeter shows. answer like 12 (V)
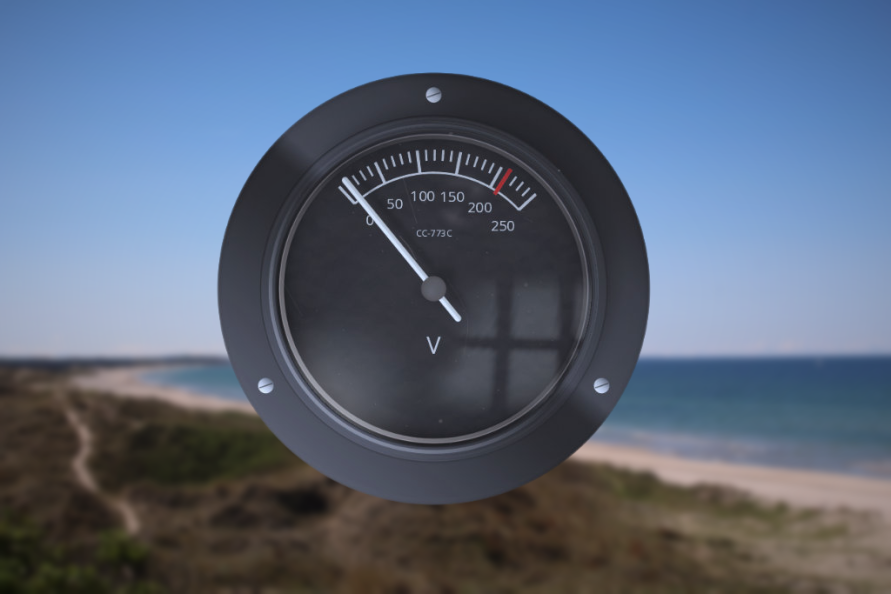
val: 10 (V)
